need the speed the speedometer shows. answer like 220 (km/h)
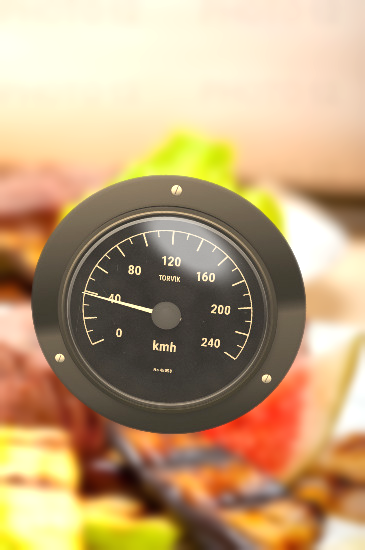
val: 40 (km/h)
